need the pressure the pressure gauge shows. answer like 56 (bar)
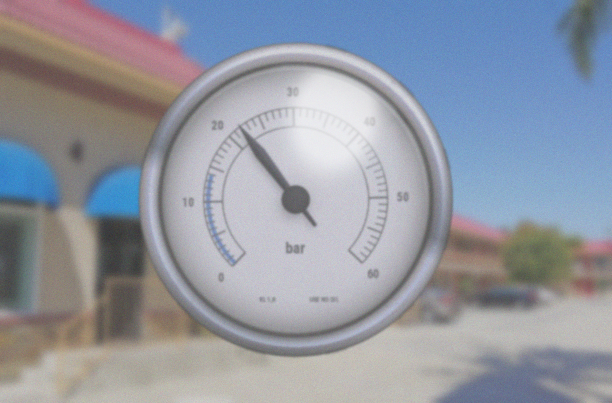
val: 22 (bar)
